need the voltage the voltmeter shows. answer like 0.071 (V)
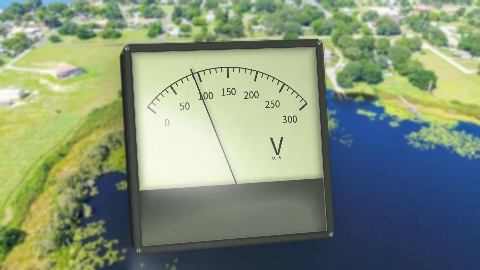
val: 90 (V)
